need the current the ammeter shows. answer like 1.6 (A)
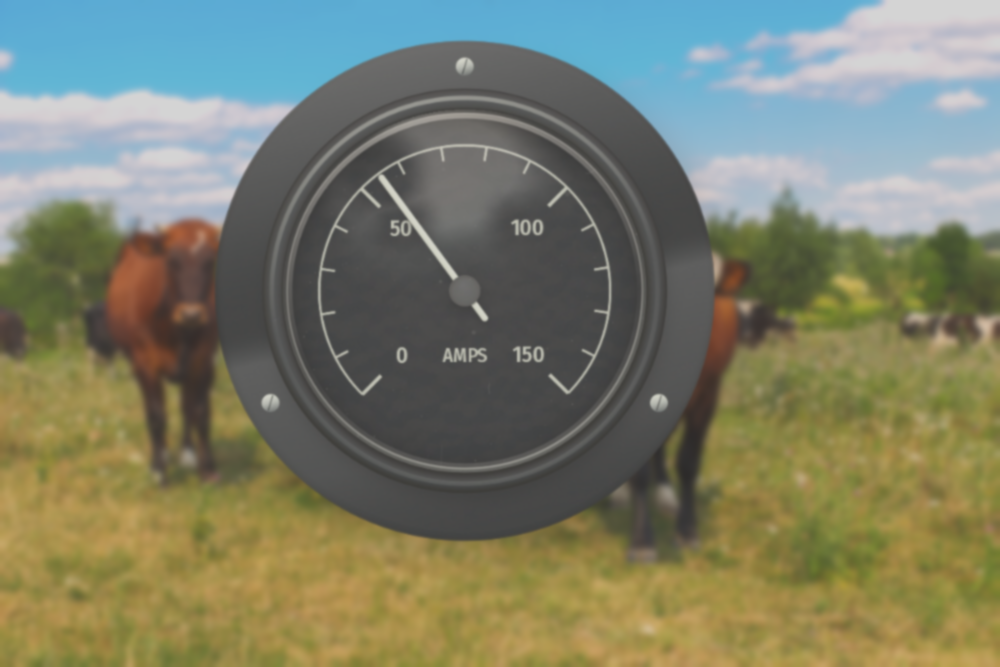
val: 55 (A)
